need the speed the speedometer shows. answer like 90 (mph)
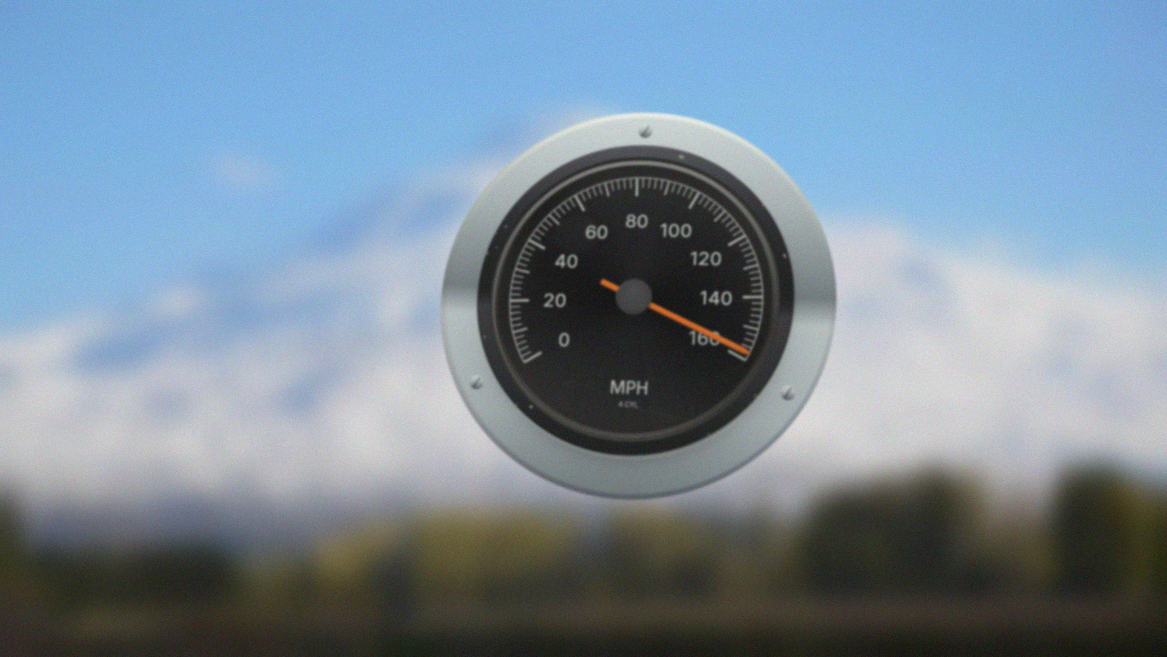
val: 158 (mph)
